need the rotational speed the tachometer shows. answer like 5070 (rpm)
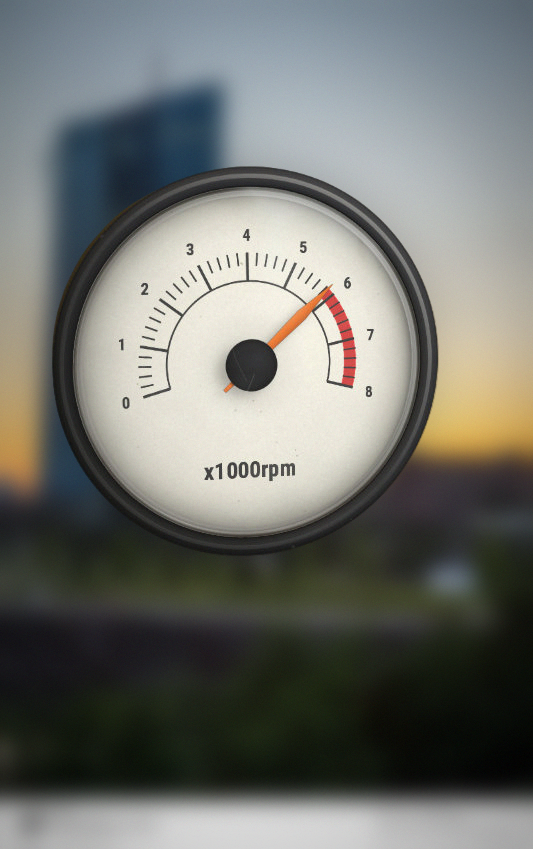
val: 5800 (rpm)
